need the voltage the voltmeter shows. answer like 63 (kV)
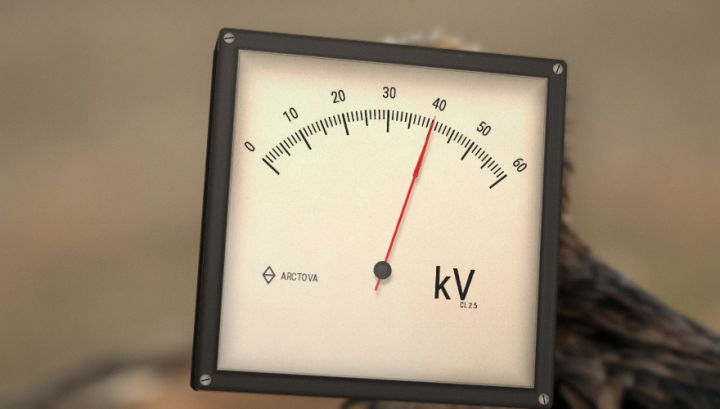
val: 40 (kV)
